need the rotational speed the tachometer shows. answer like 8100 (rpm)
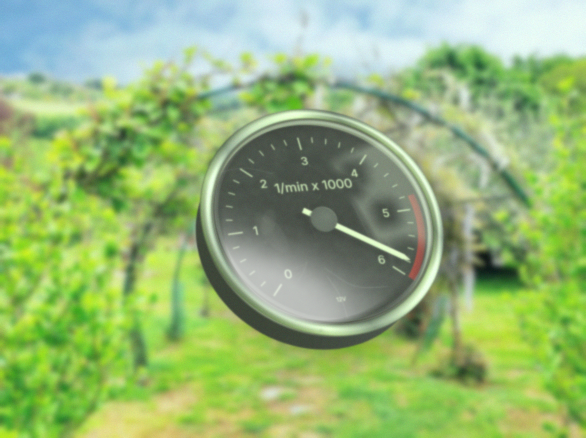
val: 5800 (rpm)
